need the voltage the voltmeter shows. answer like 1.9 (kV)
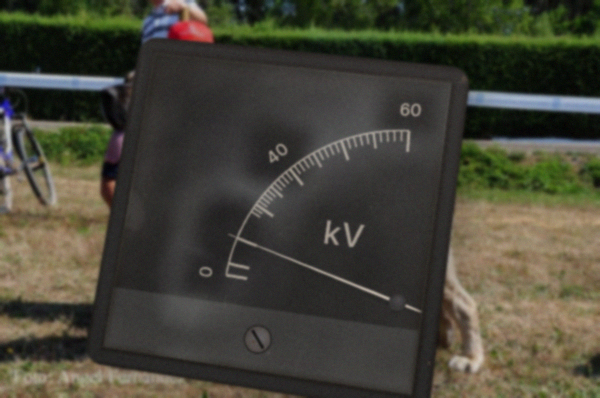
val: 20 (kV)
